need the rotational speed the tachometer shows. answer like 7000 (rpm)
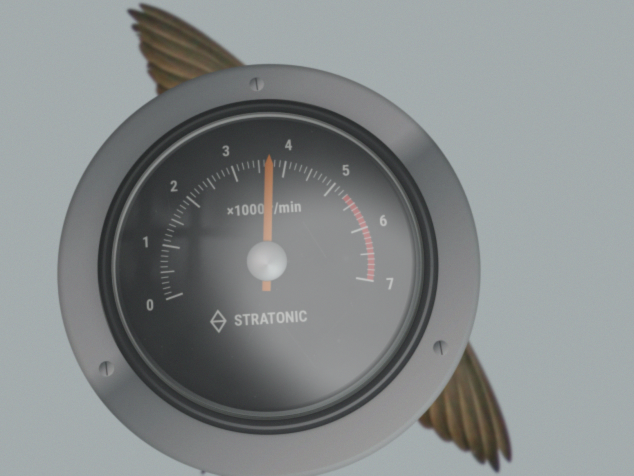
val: 3700 (rpm)
